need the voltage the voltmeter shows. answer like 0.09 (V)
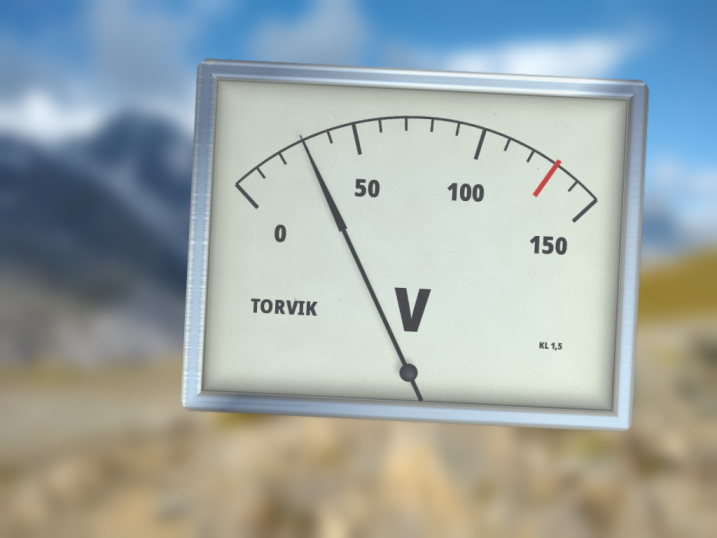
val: 30 (V)
